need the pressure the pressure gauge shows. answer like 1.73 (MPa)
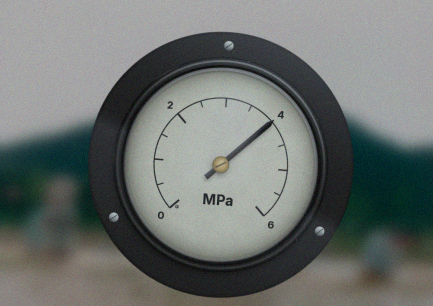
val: 4 (MPa)
